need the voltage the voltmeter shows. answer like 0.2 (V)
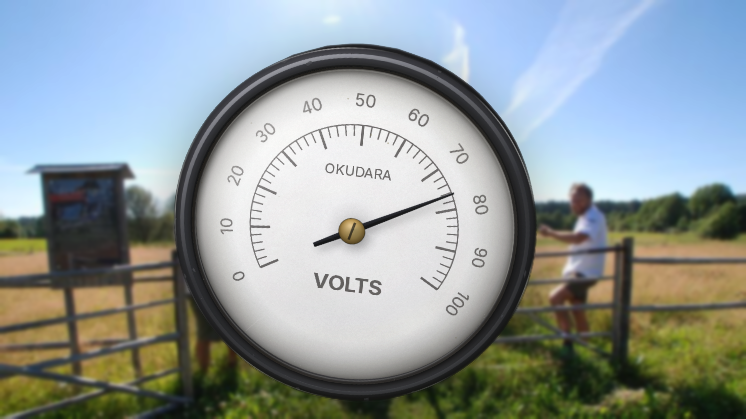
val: 76 (V)
